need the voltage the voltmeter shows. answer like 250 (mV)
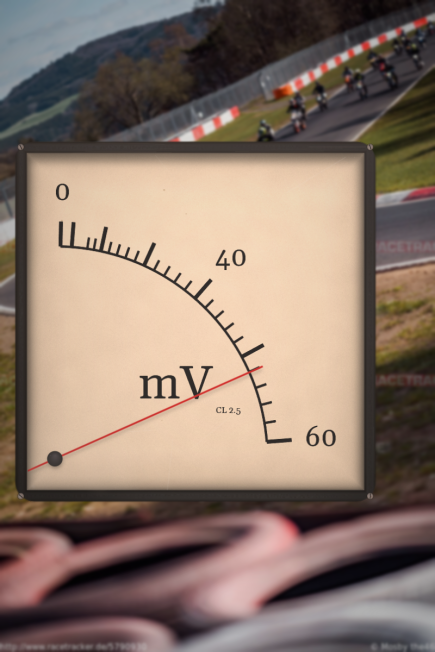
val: 52 (mV)
